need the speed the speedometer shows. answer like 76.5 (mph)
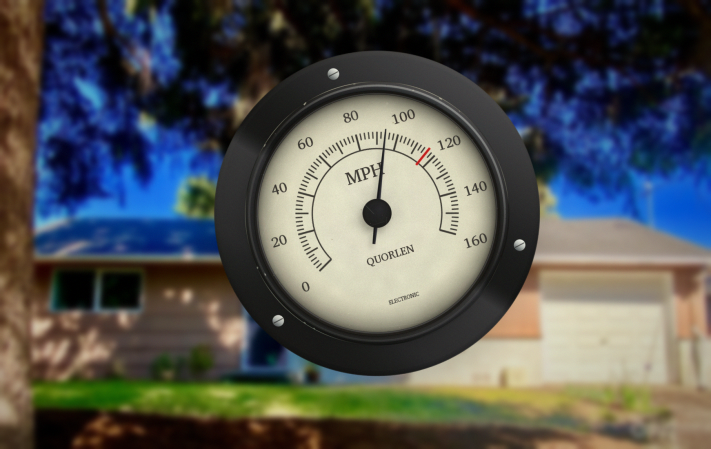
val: 94 (mph)
